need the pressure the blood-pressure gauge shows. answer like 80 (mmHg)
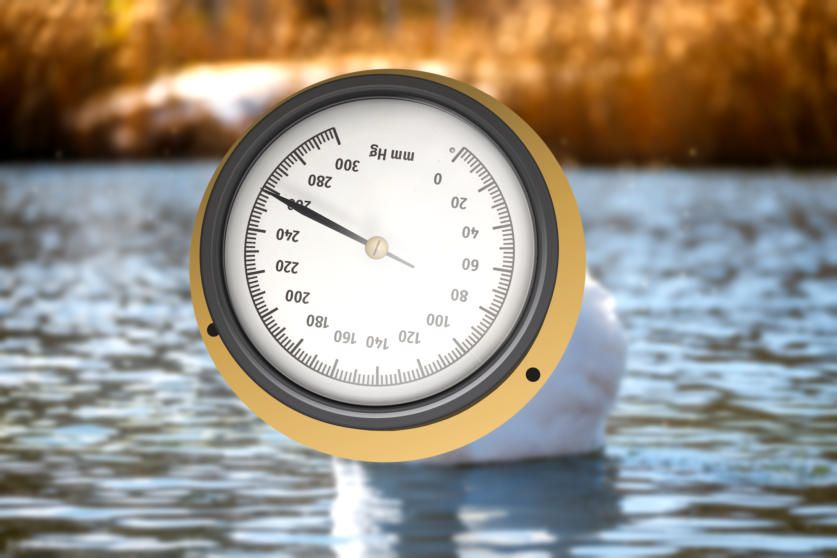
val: 258 (mmHg)
